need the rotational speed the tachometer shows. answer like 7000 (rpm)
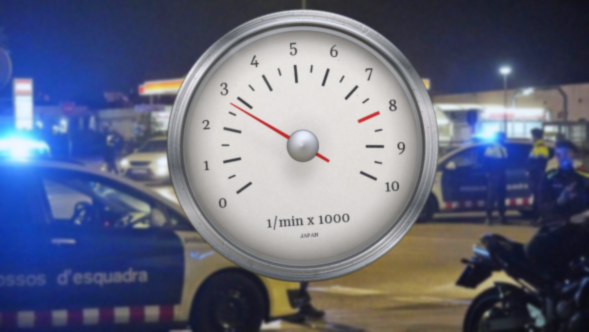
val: 2750 (rpm)
